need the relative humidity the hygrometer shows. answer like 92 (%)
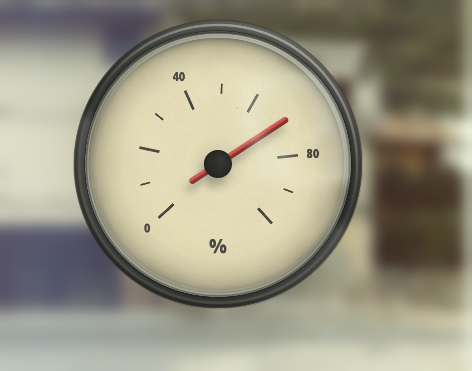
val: 70 (%)
